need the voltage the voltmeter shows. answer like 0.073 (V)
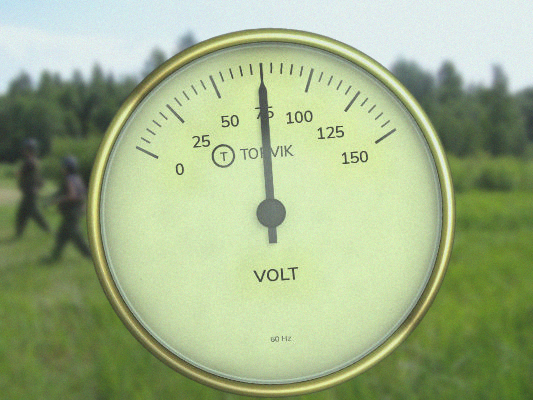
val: 75 (V)
